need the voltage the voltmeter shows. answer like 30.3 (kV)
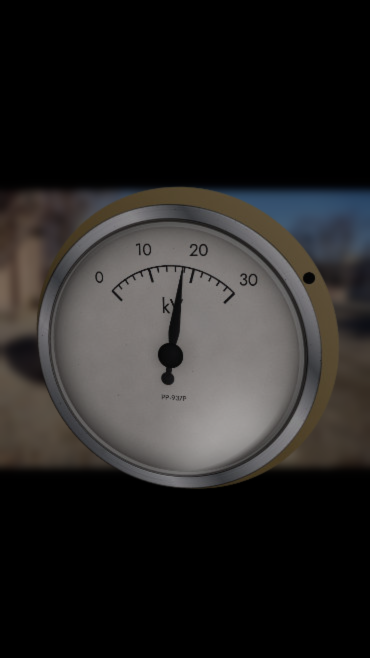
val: 18 (kV)
